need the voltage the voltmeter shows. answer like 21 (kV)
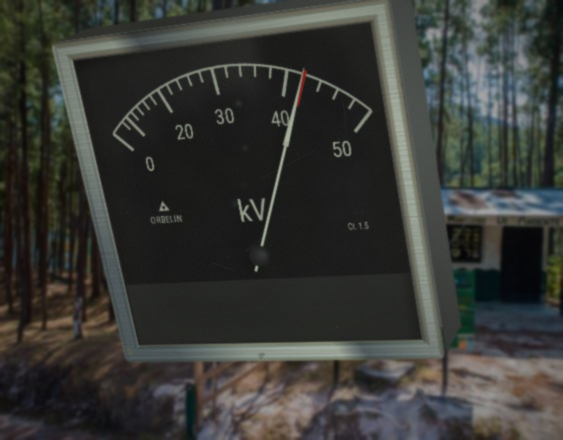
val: 42 (kV)
